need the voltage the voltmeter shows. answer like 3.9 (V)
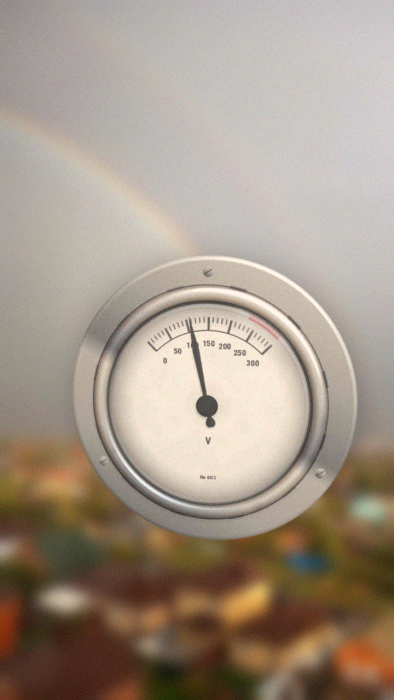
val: 110 (V)
